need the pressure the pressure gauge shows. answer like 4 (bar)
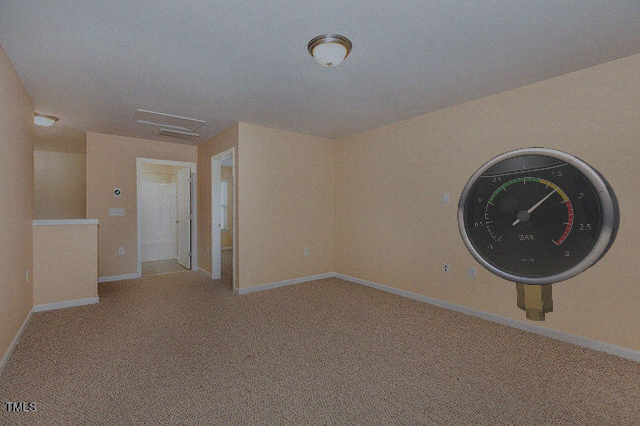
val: 1.7 (bar)
